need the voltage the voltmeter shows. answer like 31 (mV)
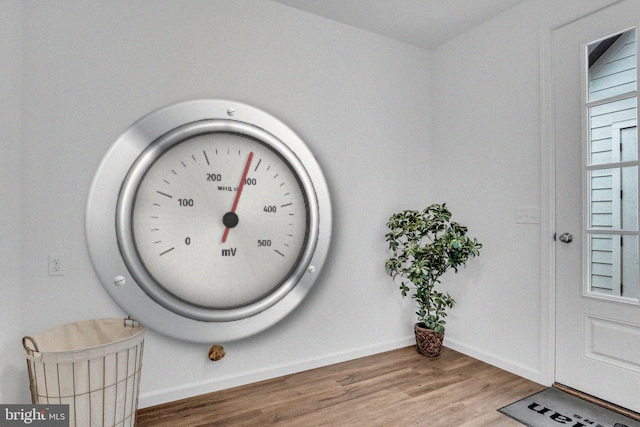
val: 280 (mV)
